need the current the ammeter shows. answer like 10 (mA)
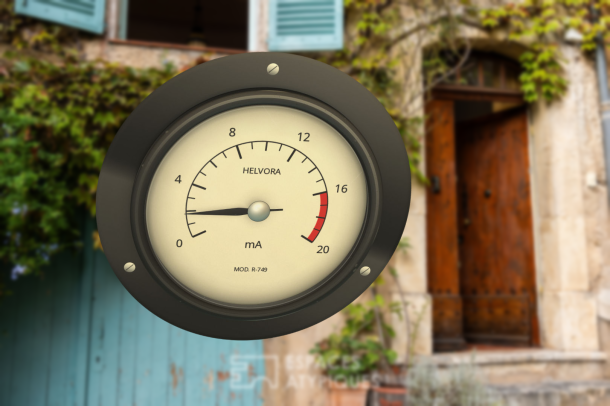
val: 2 (mA)
